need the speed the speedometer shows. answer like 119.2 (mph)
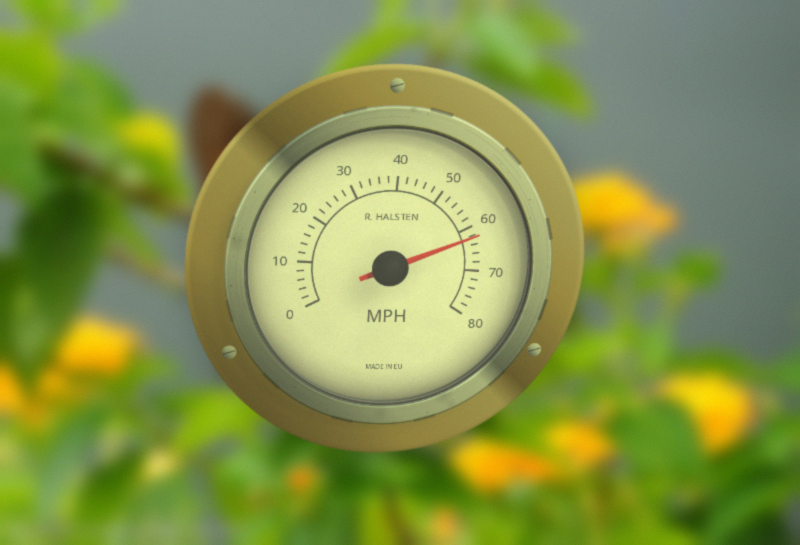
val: 62 (mph)
